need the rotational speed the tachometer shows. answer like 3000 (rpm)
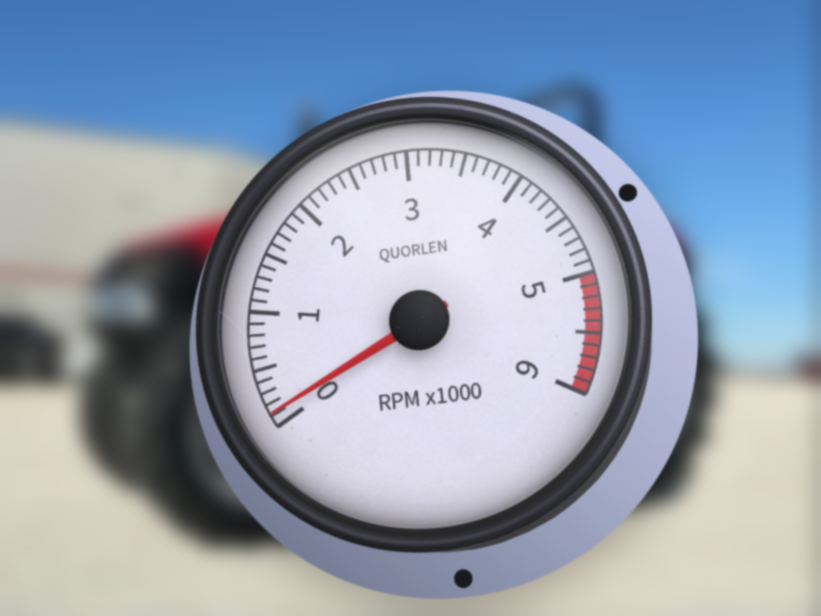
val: 100 (rpm)
